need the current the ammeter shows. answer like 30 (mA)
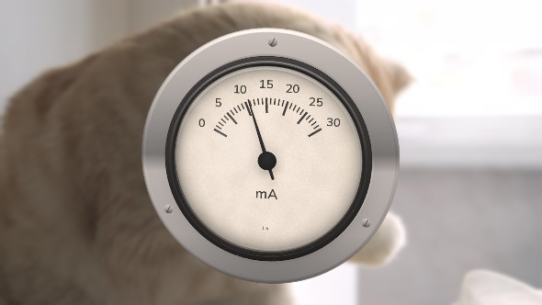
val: 11 (mA)
